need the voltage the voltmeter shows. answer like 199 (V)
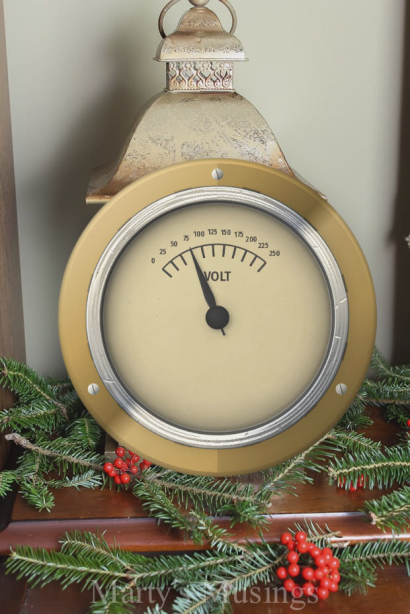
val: 75 (V)
